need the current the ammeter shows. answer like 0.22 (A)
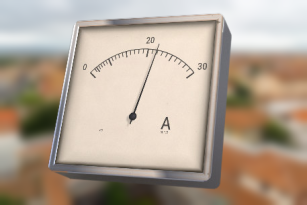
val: 22 (A)
